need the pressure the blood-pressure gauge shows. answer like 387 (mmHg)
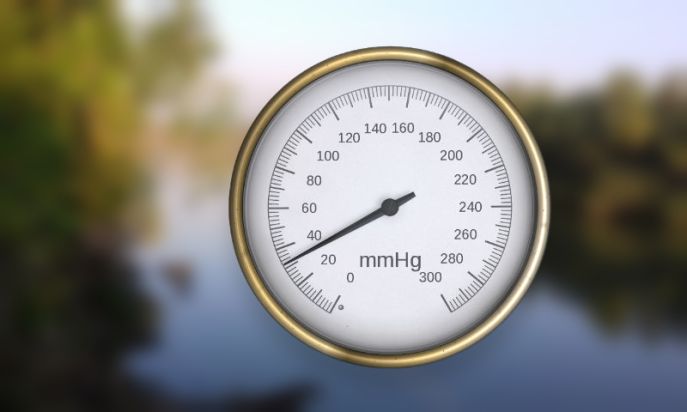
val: 32 (mmHg)
